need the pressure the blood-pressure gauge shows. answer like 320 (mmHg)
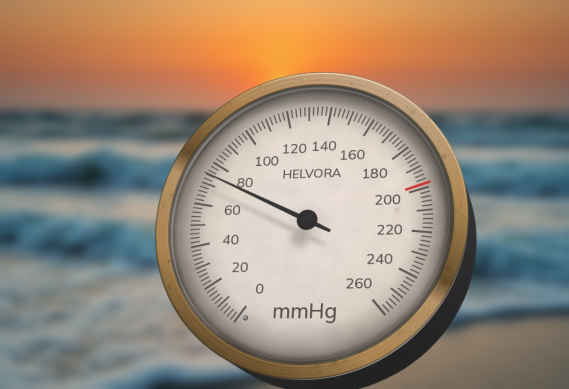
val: 74 (mmHg)
